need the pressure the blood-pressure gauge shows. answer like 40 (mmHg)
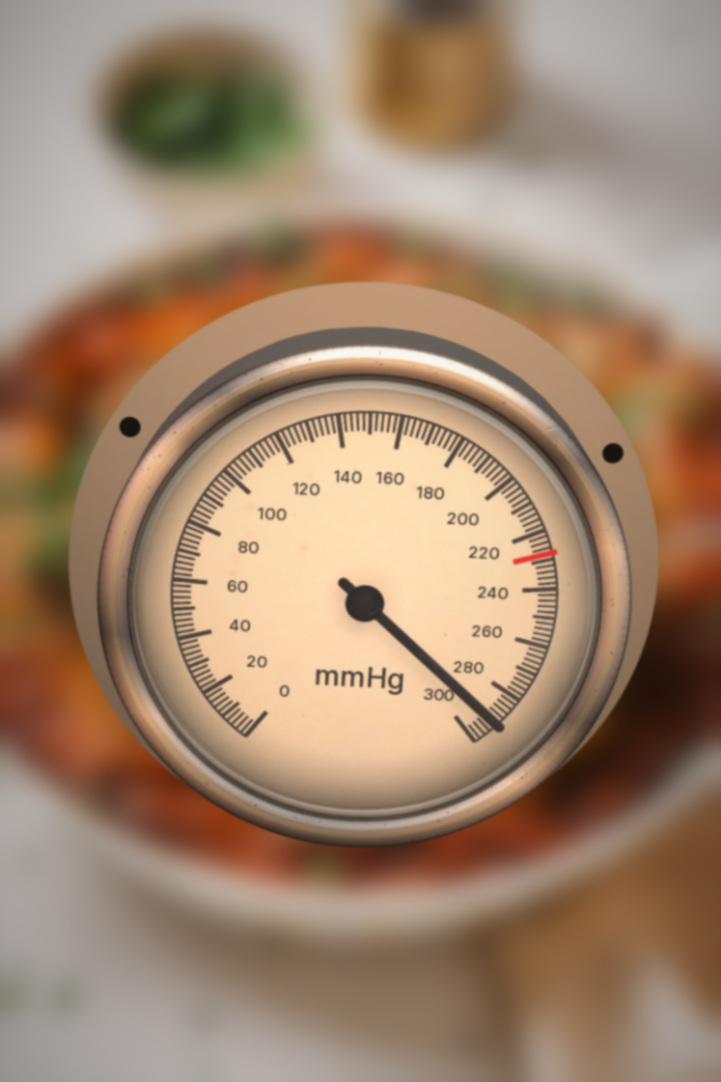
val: 290 (mmHg)
